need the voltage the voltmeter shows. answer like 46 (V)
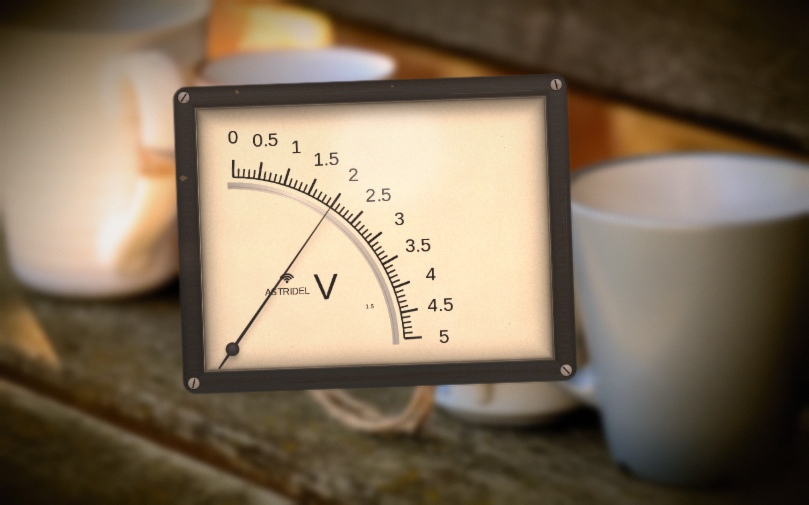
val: 2 (V)
